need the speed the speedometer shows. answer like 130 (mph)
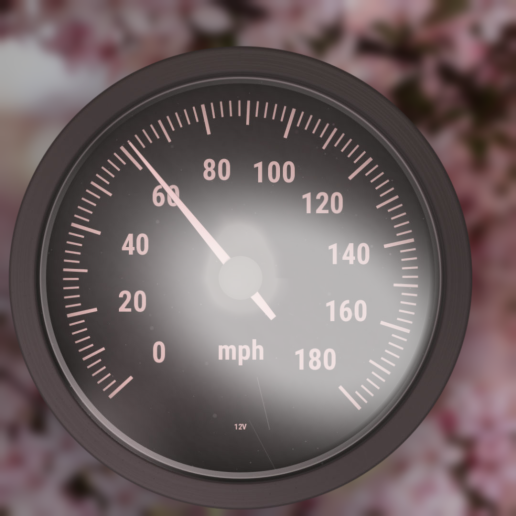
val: 62 (mph)
